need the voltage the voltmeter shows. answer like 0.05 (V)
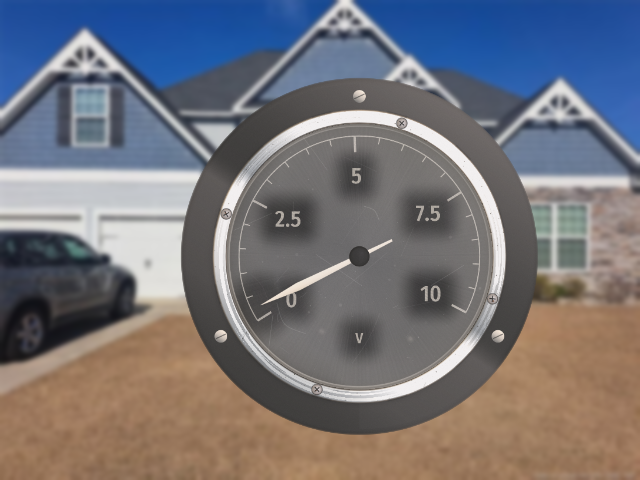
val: 0.25 (V)
